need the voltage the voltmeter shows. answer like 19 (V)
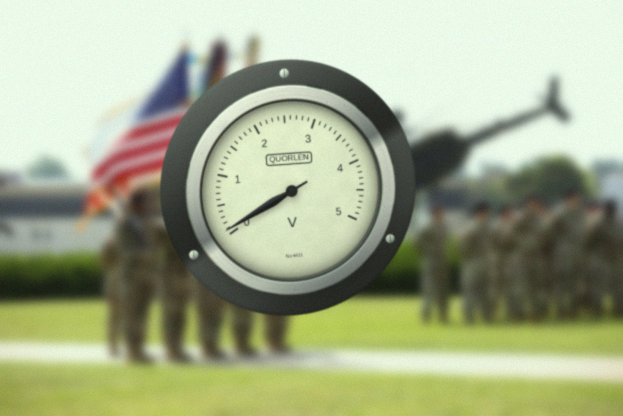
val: 0.1 (V)
